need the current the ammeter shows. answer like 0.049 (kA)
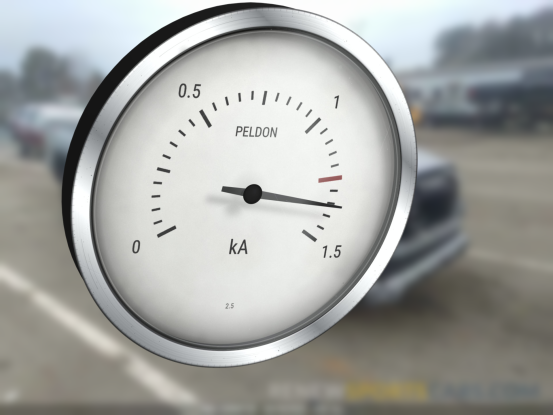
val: 1.35 (kA)
